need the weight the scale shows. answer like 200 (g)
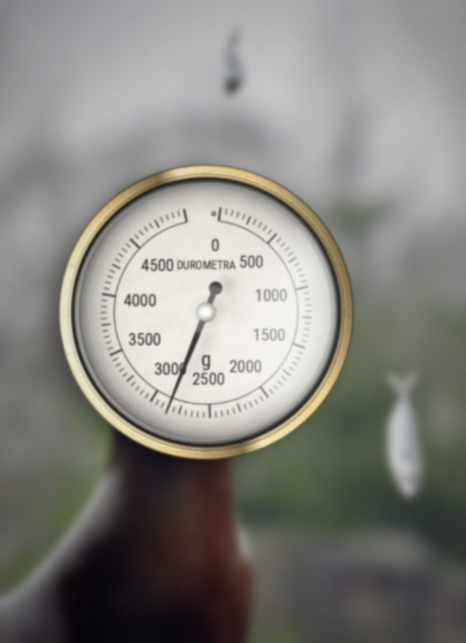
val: 2850 (g)
